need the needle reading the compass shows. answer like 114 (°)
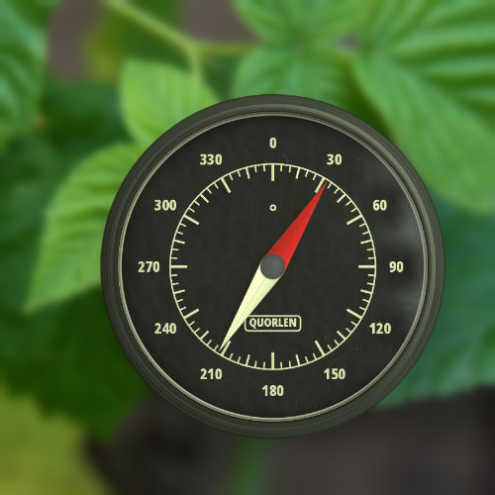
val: 32.5 (°)
